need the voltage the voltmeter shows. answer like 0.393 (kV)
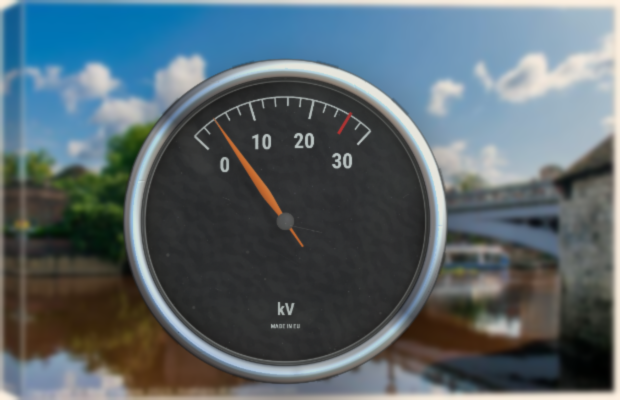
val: 4 (kV)
